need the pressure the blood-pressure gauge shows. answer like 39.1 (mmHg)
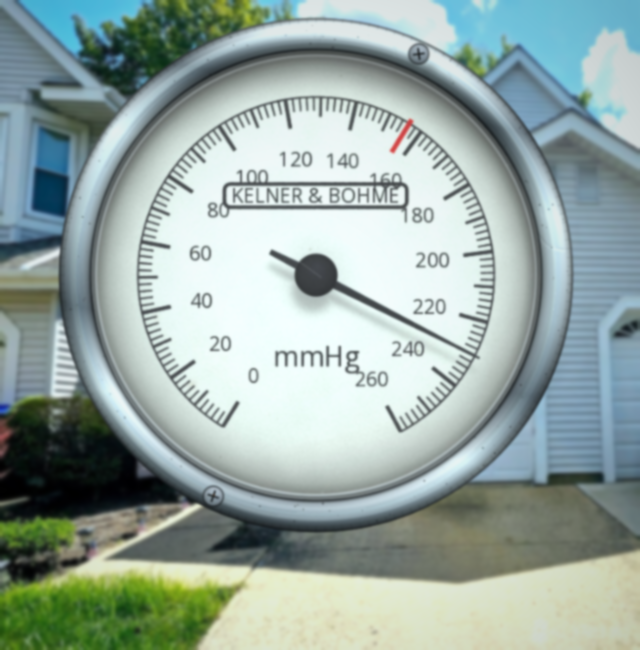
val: 230 (mmHg)
